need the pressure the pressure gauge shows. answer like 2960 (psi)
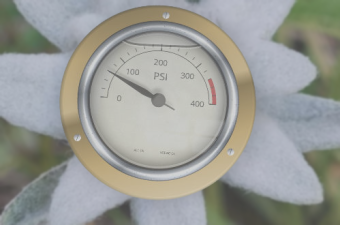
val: 60 (psi)
